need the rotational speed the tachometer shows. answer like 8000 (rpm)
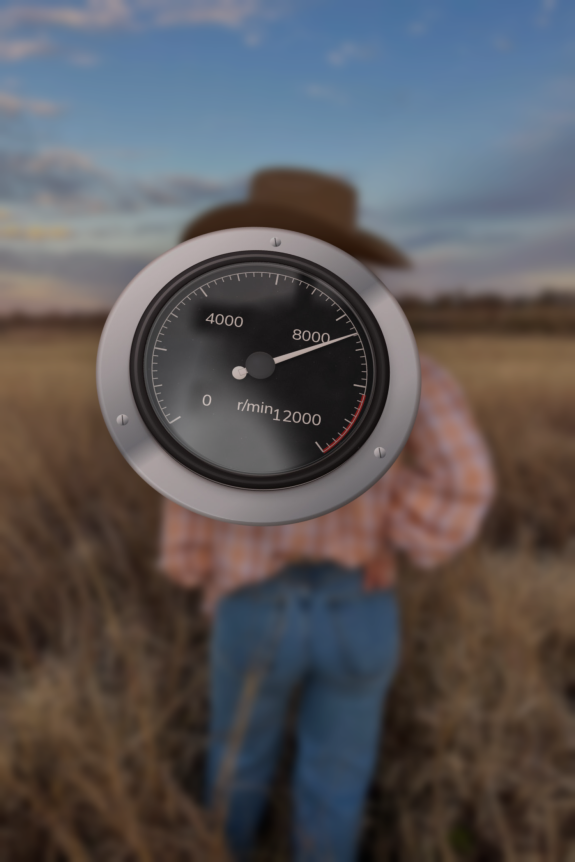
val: 8600 (rpm)
